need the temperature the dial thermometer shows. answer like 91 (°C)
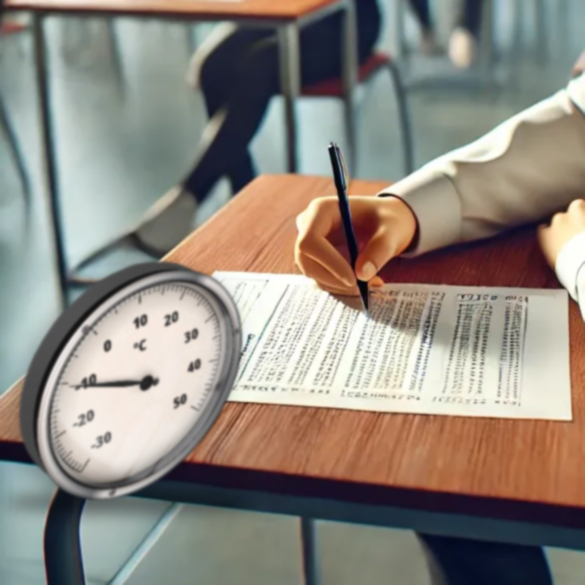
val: -10 (°C)
